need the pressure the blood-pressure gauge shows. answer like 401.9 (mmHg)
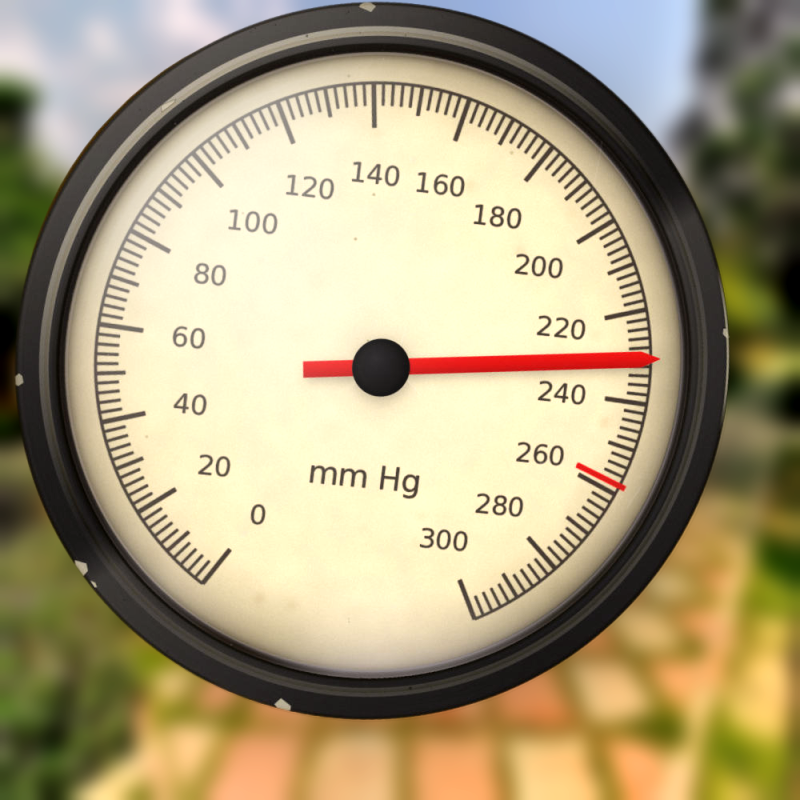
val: 230 (mmHg)
